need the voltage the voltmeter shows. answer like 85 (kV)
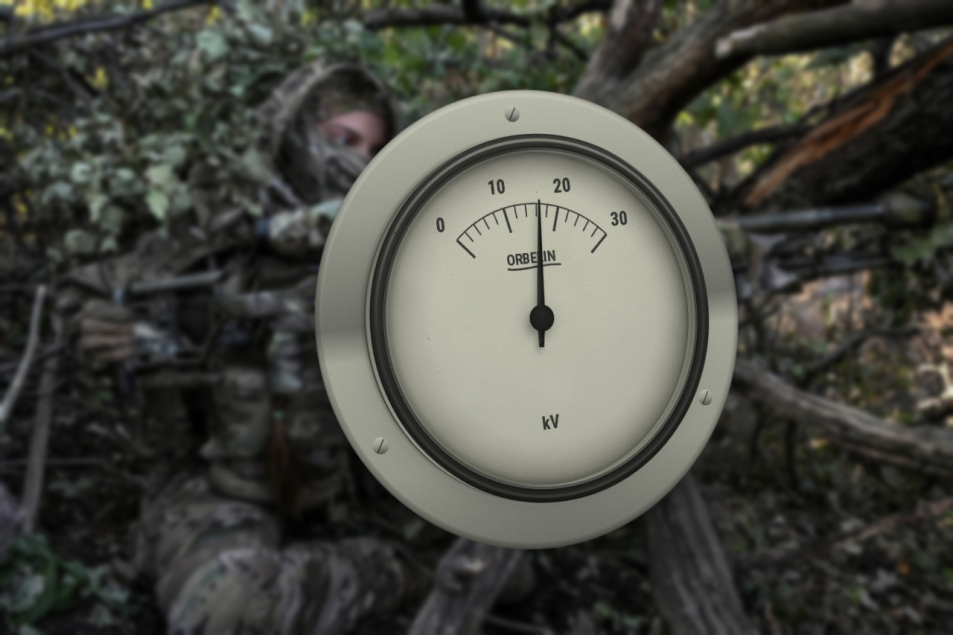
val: 16 (kV)
